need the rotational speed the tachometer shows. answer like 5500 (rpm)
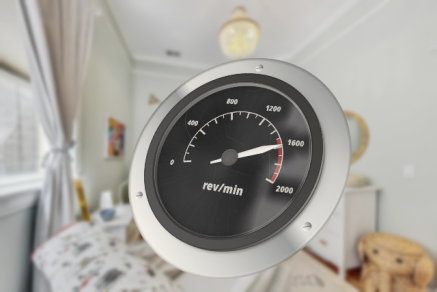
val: 1600 (rpm)
